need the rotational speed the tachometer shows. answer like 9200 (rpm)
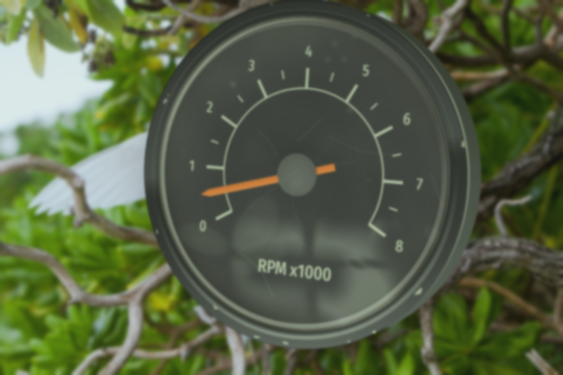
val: 500 (rpm)
